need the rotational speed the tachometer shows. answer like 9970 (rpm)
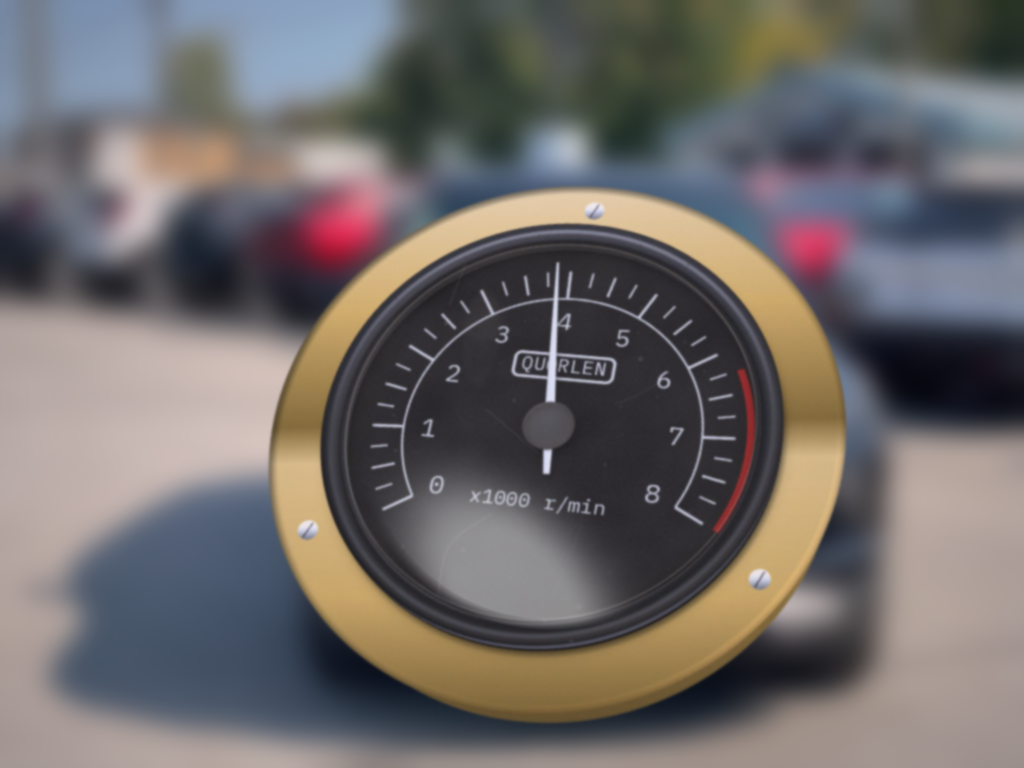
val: 3875 (rpm)
